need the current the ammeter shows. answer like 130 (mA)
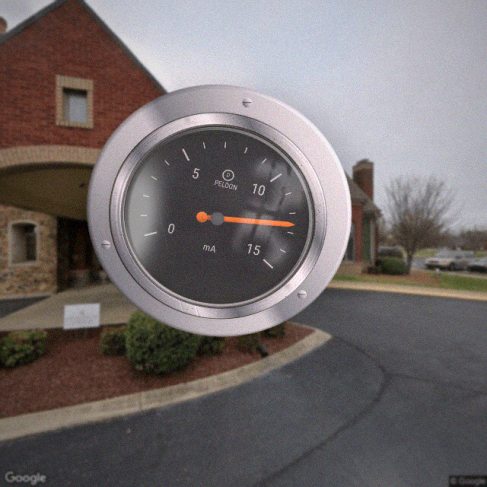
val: 12.5 (mA)
